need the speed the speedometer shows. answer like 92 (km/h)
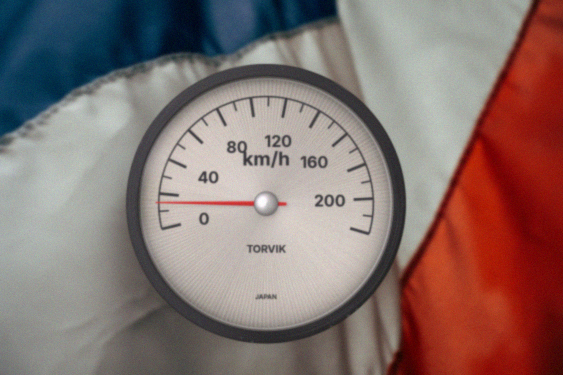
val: 15 (km/h)
